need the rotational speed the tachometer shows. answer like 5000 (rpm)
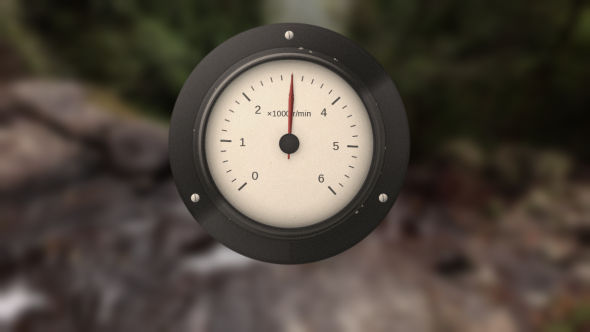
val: 3000 (rpm)
